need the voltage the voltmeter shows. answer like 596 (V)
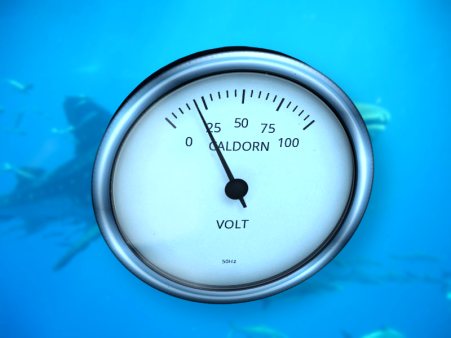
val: 20 (V)
